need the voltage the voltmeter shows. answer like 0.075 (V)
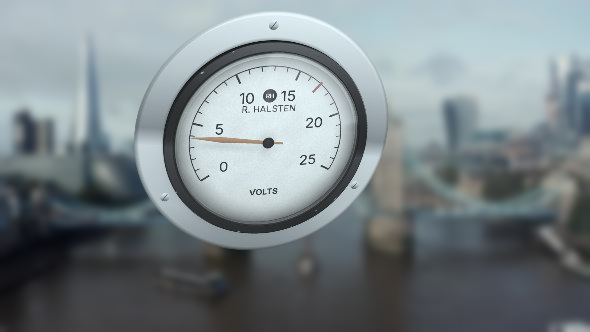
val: 4 (V)
